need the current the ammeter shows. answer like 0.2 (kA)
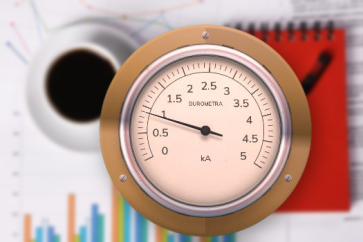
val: 0.9 (kA)
